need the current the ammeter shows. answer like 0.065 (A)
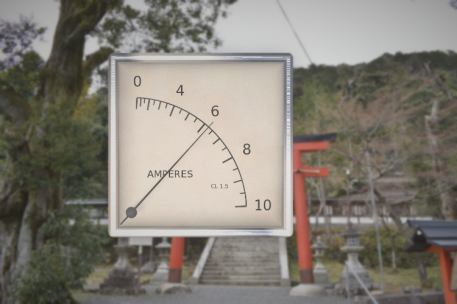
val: 6.25 (A)
